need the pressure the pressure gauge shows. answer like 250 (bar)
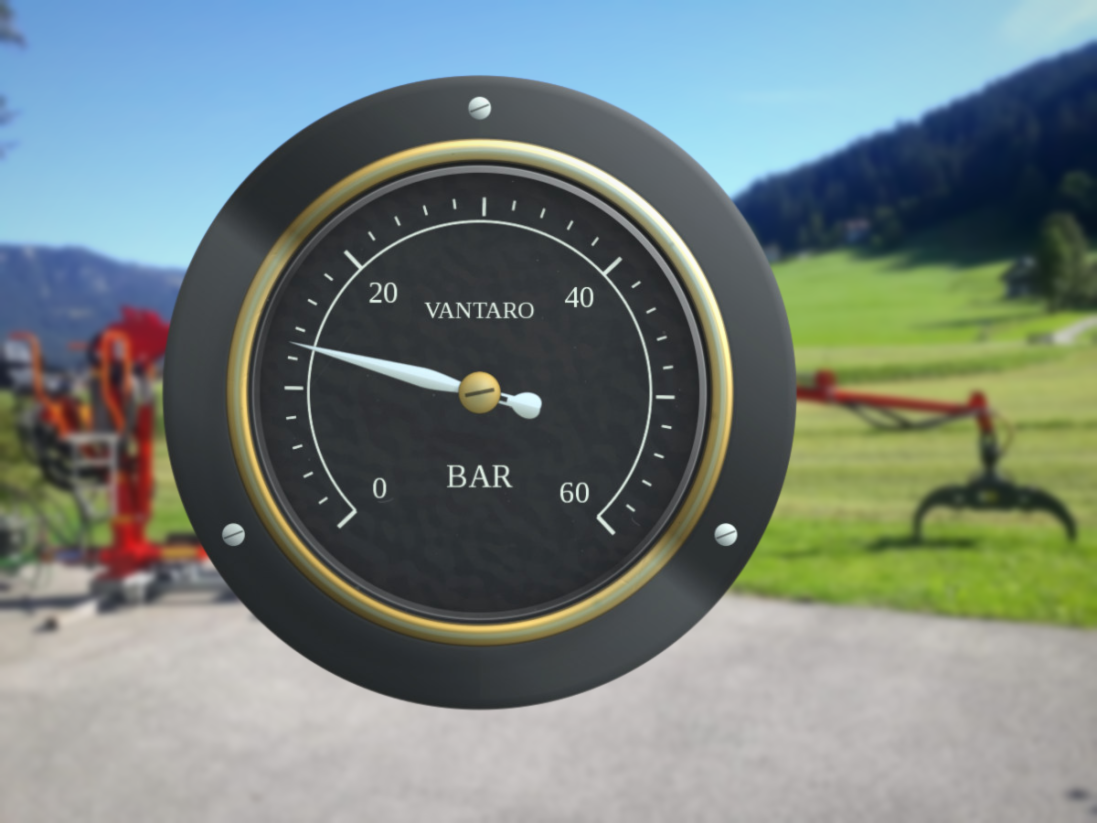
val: 13 (bar)
